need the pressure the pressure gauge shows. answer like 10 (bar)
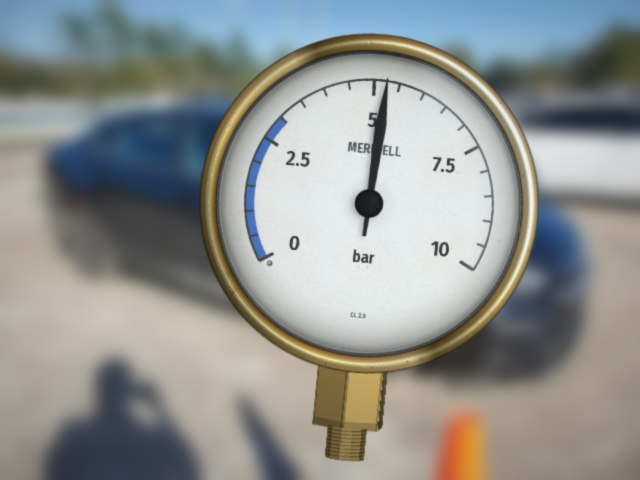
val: 5.25 (bar)
